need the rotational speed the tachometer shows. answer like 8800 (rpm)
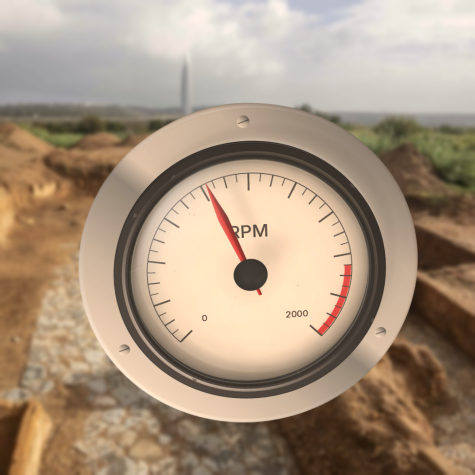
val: 825 (rpm)
